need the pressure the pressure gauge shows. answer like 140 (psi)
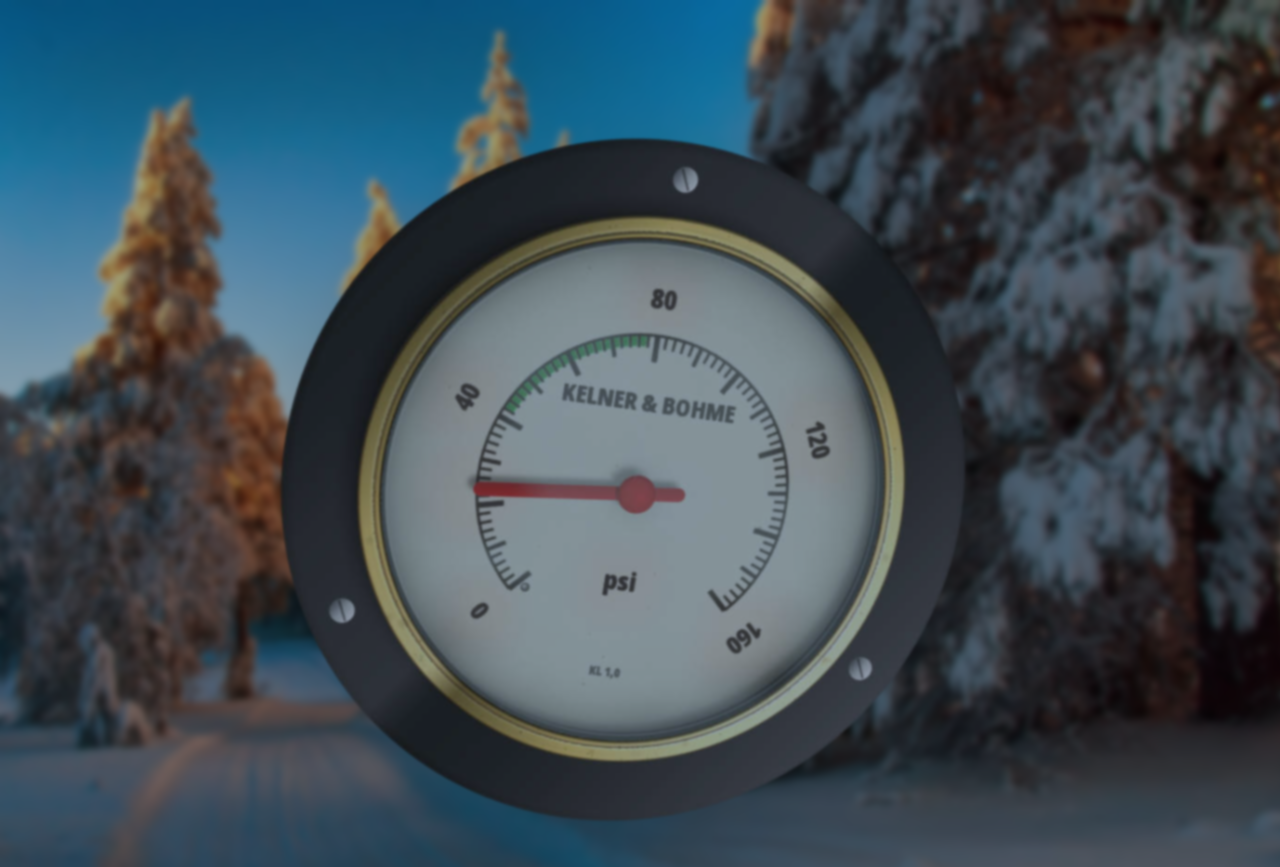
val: 24 (psi)
